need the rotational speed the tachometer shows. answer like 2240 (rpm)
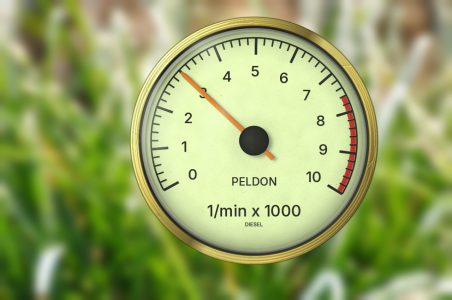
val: 3000 (rpm)
